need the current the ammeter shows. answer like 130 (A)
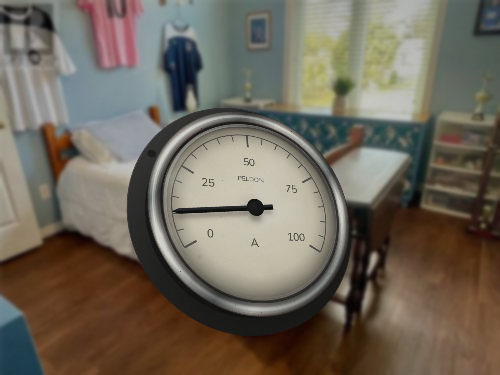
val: 10 (A)
